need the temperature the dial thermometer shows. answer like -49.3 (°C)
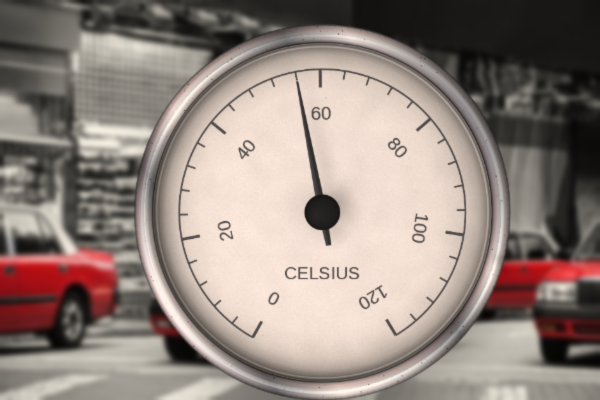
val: 56 (°C)
